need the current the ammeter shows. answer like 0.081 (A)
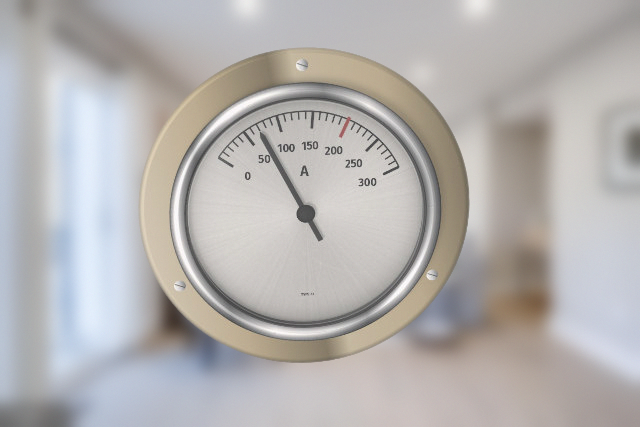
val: 70 (A)
